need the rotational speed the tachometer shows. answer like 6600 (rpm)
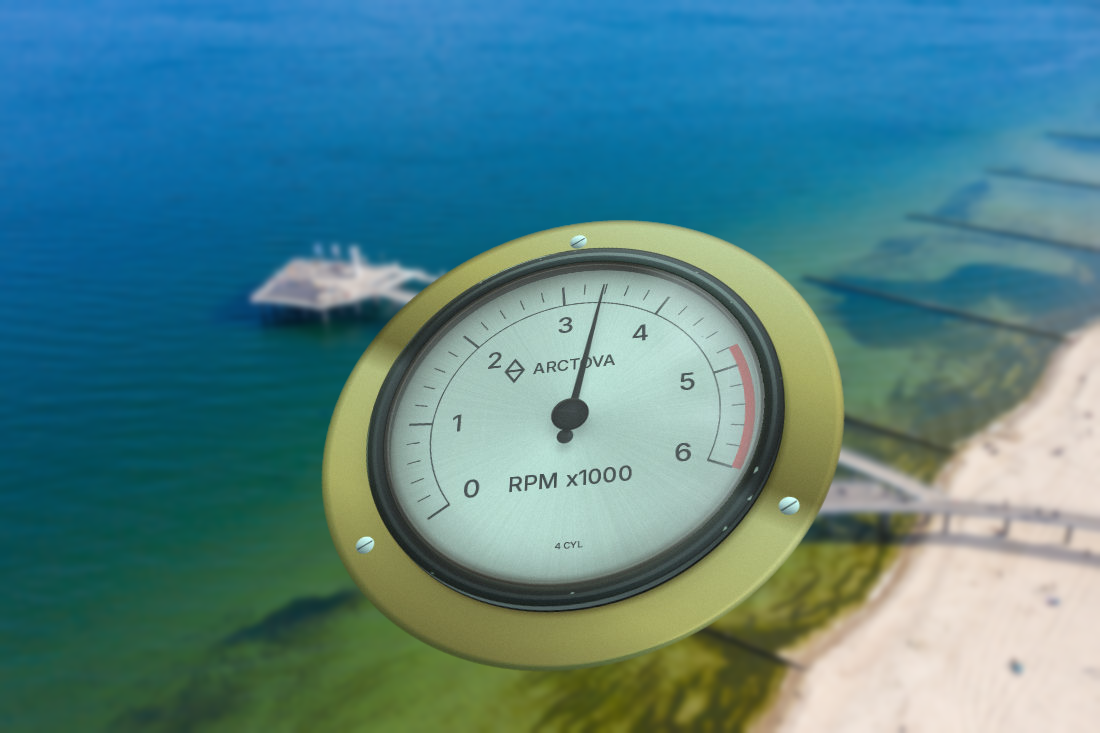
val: 3400 (rpm)
